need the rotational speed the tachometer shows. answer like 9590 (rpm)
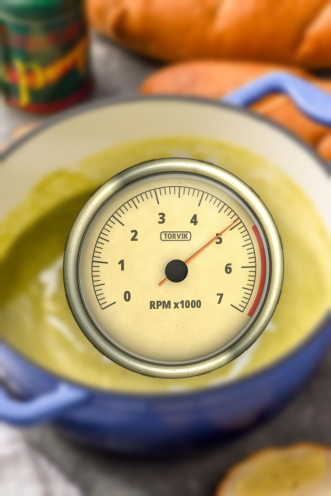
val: 4900 (rpm)
